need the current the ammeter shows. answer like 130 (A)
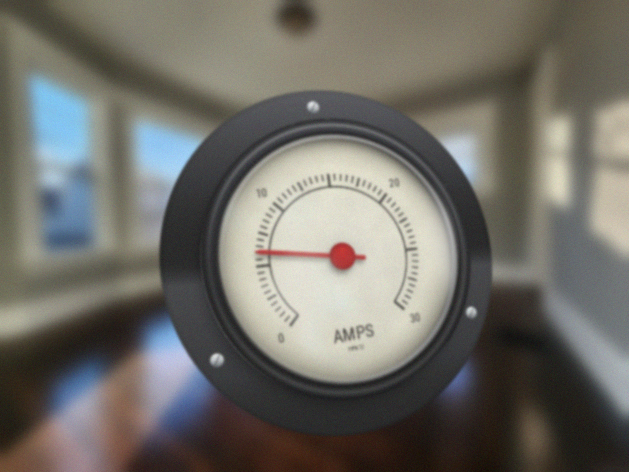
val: 6 (A)
